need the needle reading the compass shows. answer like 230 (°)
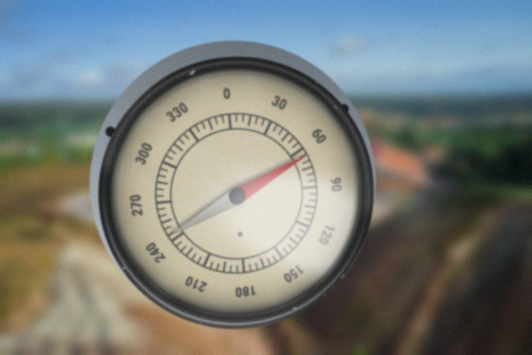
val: 65 (°)
